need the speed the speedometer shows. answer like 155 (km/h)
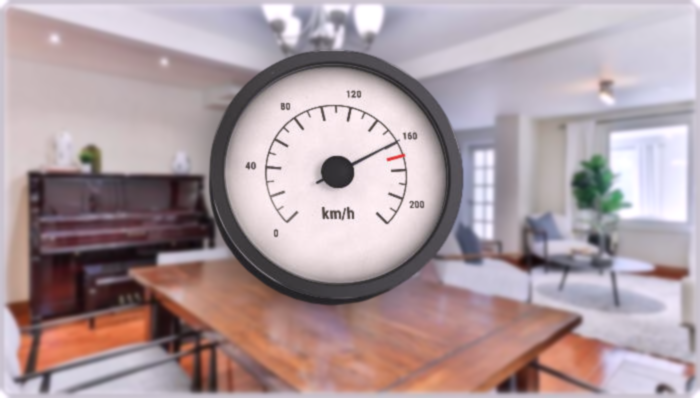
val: 160 (km/h)
